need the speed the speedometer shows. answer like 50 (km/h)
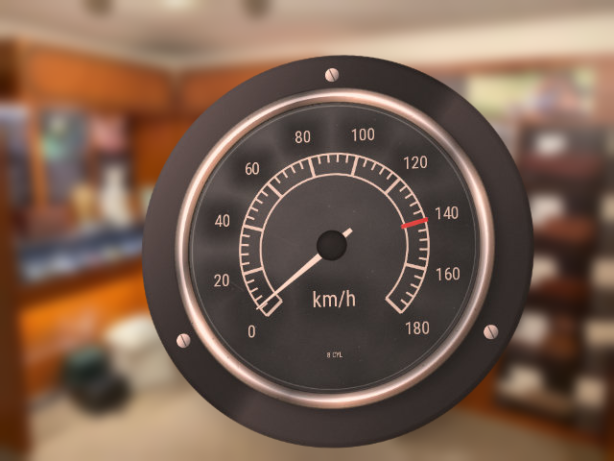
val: 4 (km/h)
